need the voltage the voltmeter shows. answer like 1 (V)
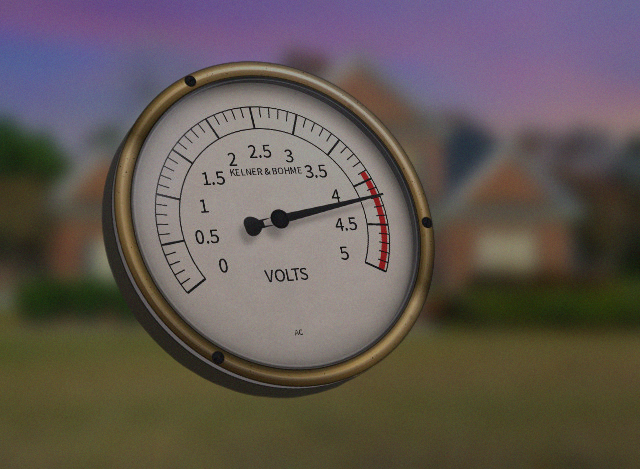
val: 4.2 (V)
